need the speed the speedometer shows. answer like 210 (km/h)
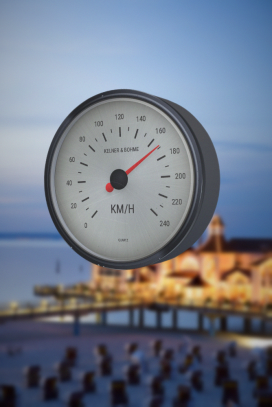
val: 170 (km/h)
